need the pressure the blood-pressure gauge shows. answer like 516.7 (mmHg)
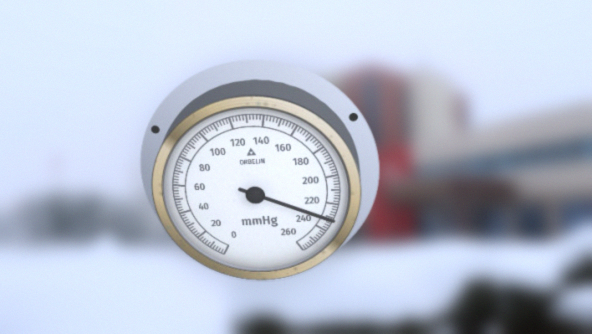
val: 230 (mmHg)
